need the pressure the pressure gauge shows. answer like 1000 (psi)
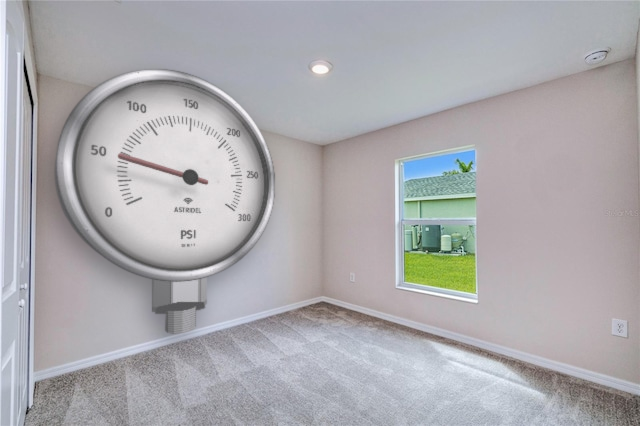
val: 50 (psi)
